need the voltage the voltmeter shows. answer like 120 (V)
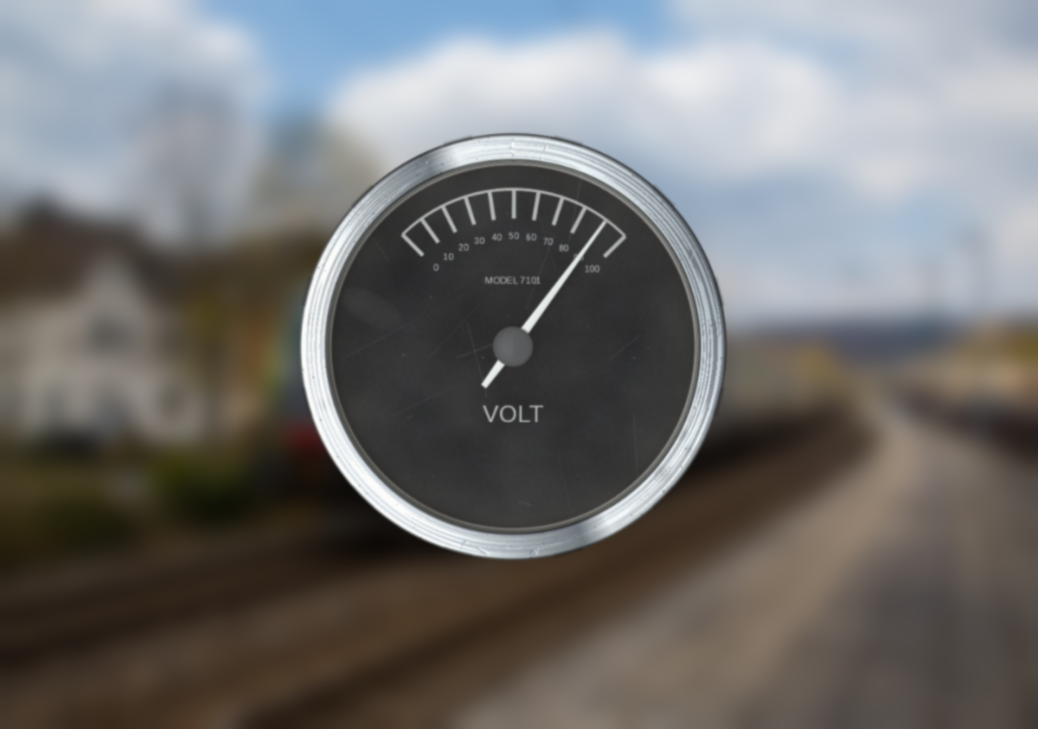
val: 90 (V)
